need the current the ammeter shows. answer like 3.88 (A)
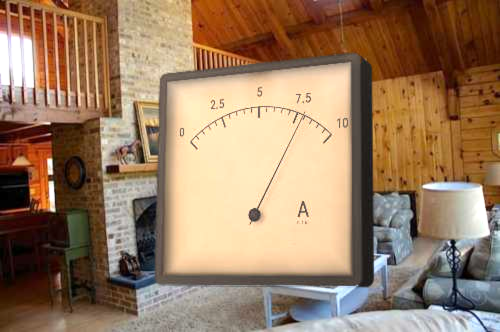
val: 8 (A)
